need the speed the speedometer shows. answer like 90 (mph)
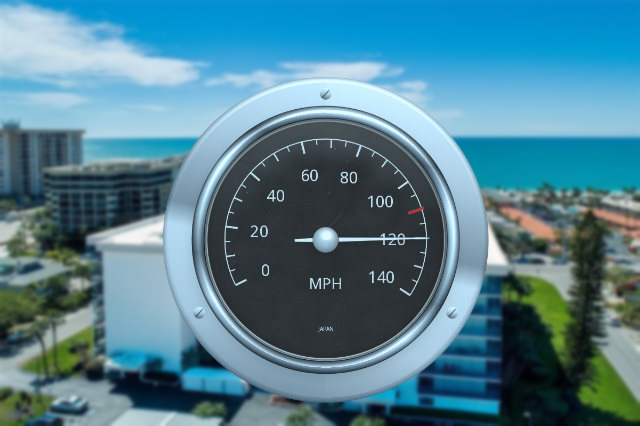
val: 120 (mph)
